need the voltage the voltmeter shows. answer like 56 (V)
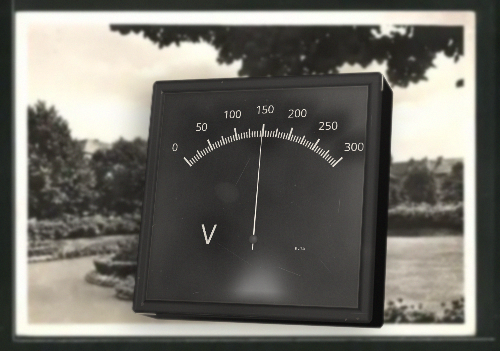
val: 150 (V)
